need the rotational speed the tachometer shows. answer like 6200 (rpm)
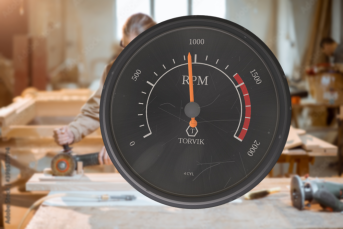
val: 950 (rpm)
